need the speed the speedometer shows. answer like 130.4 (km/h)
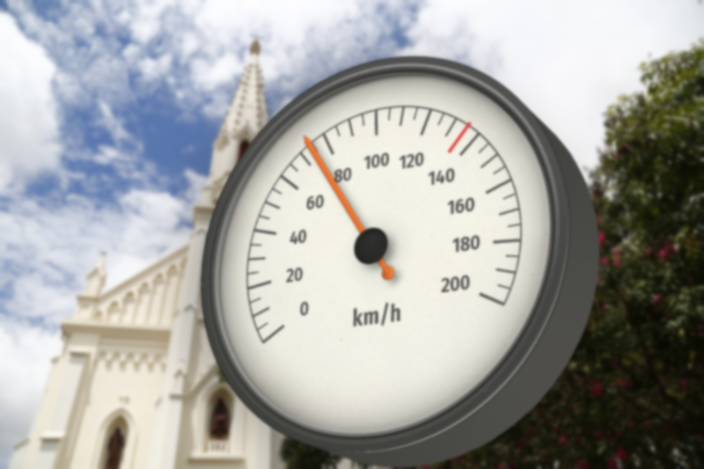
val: 75 (km/h)
